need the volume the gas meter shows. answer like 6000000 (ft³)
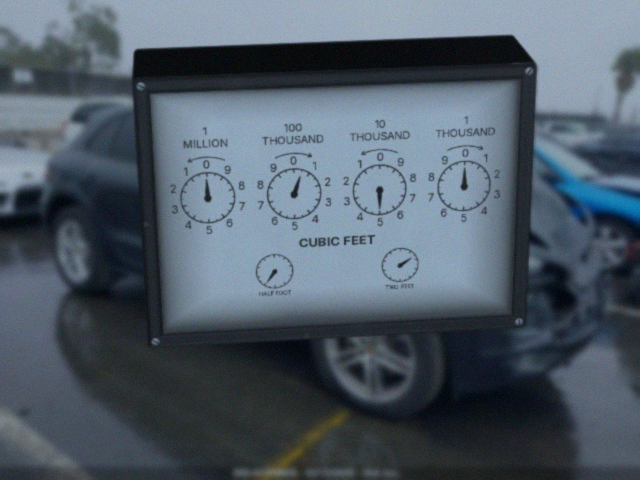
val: 5000 (ft³)
